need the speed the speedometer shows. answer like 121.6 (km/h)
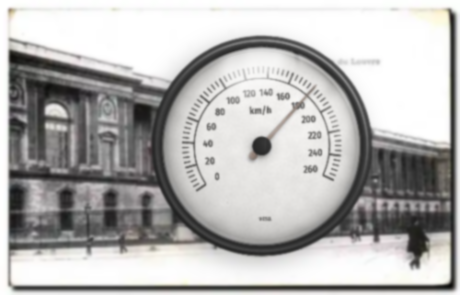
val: 180 (km/h)
